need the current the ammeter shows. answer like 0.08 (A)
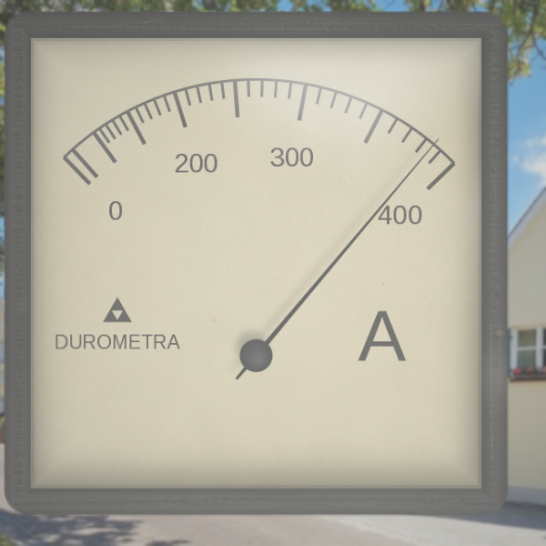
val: 385 (A)
